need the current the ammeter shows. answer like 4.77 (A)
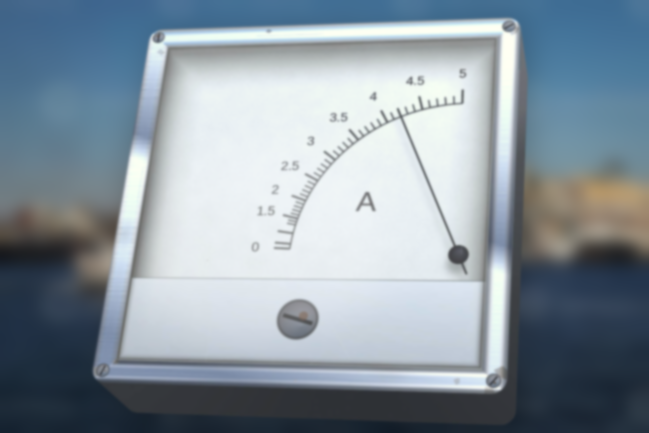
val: 4.2 (A)
